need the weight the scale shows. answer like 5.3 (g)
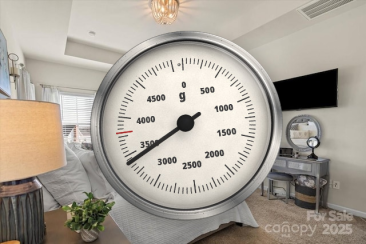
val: 3400 (g)
